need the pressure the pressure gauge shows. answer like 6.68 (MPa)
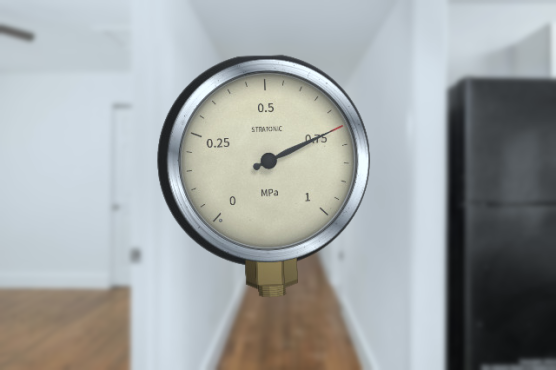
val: 0.75 (MPa)
